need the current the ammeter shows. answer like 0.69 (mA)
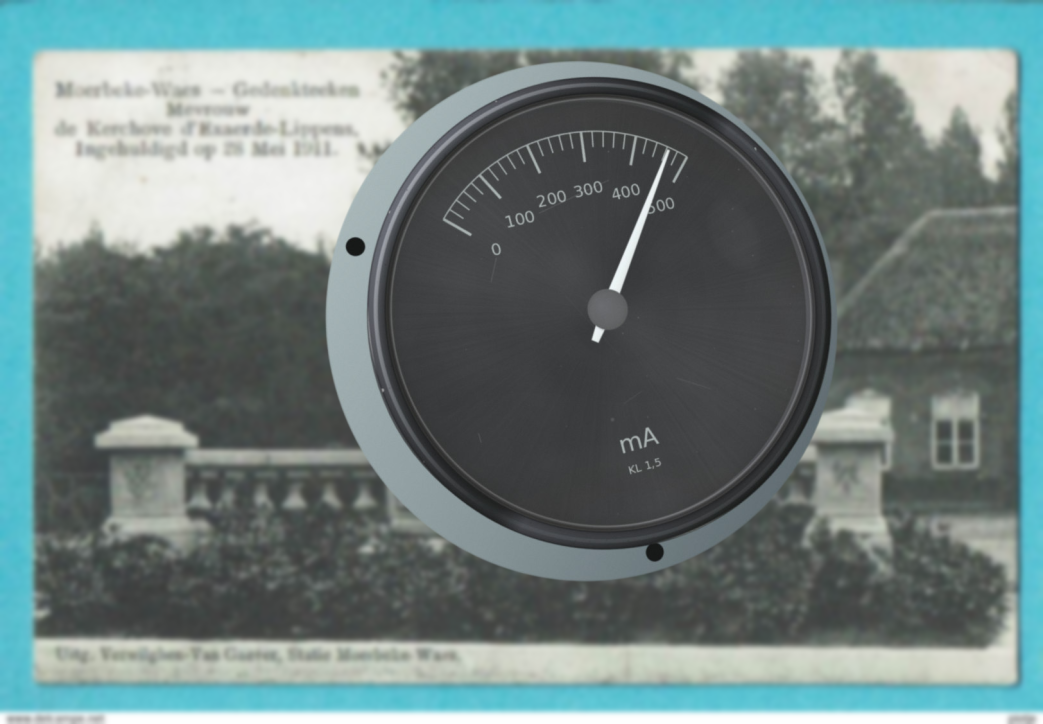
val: 460 (mA)
